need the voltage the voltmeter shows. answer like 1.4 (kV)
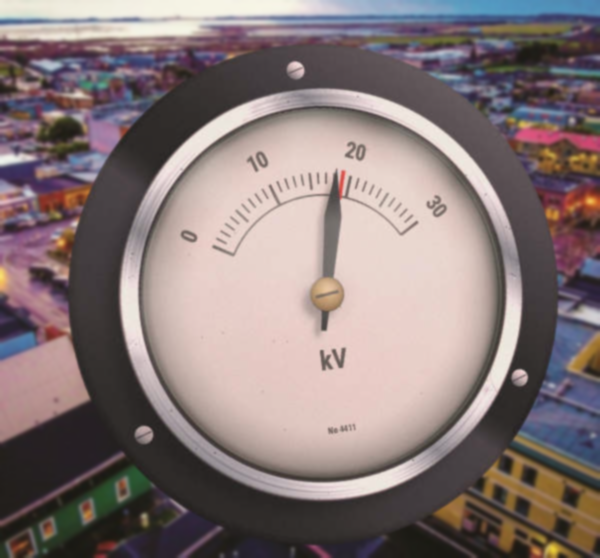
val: 18 (kV)
